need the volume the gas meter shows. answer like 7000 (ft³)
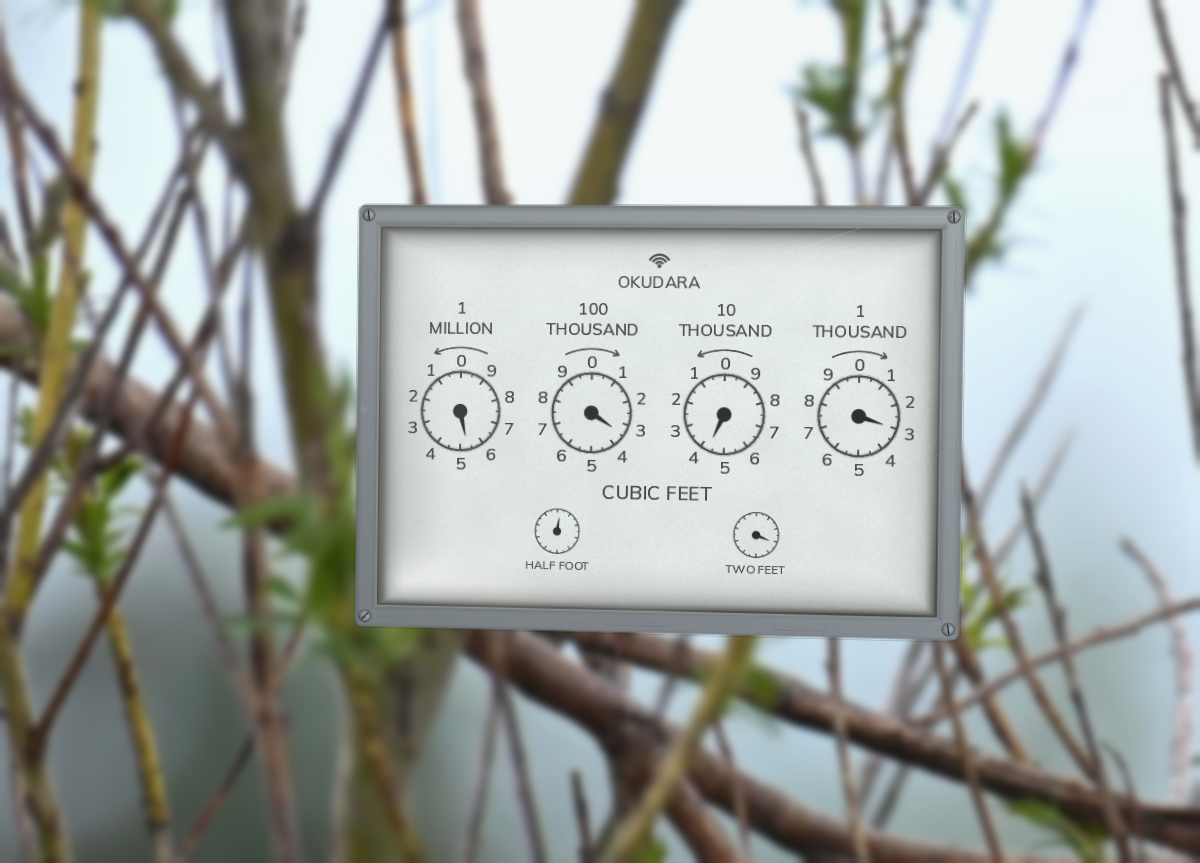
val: 534300 (ft³)
